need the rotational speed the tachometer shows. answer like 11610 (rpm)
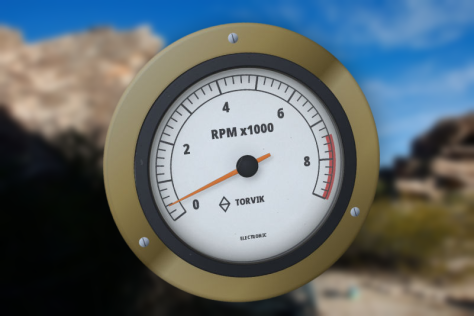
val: 400 (rpm)
